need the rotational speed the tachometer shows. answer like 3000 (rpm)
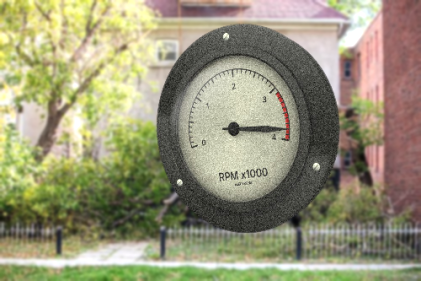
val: 3800 (rpm)
